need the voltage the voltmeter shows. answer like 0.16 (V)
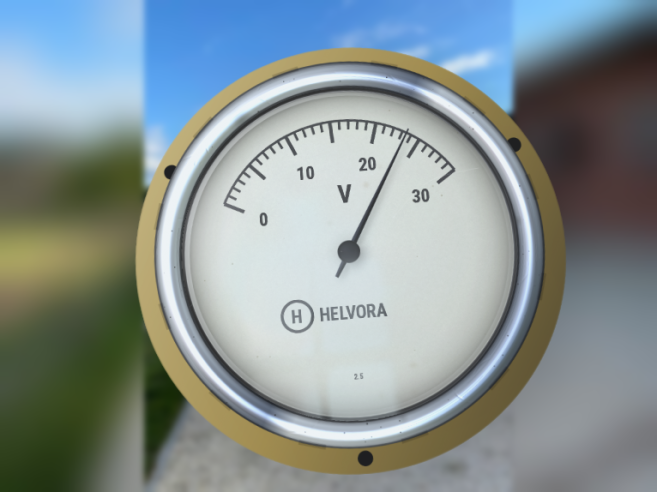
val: 23.5 (V)
